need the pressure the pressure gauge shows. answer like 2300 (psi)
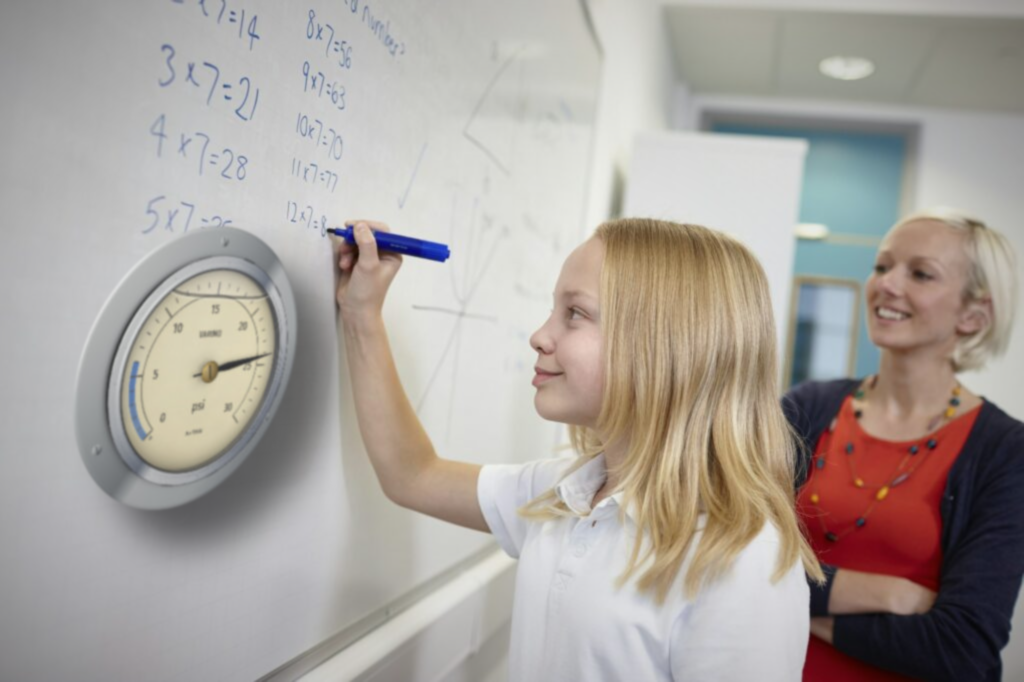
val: 24 (psi)
